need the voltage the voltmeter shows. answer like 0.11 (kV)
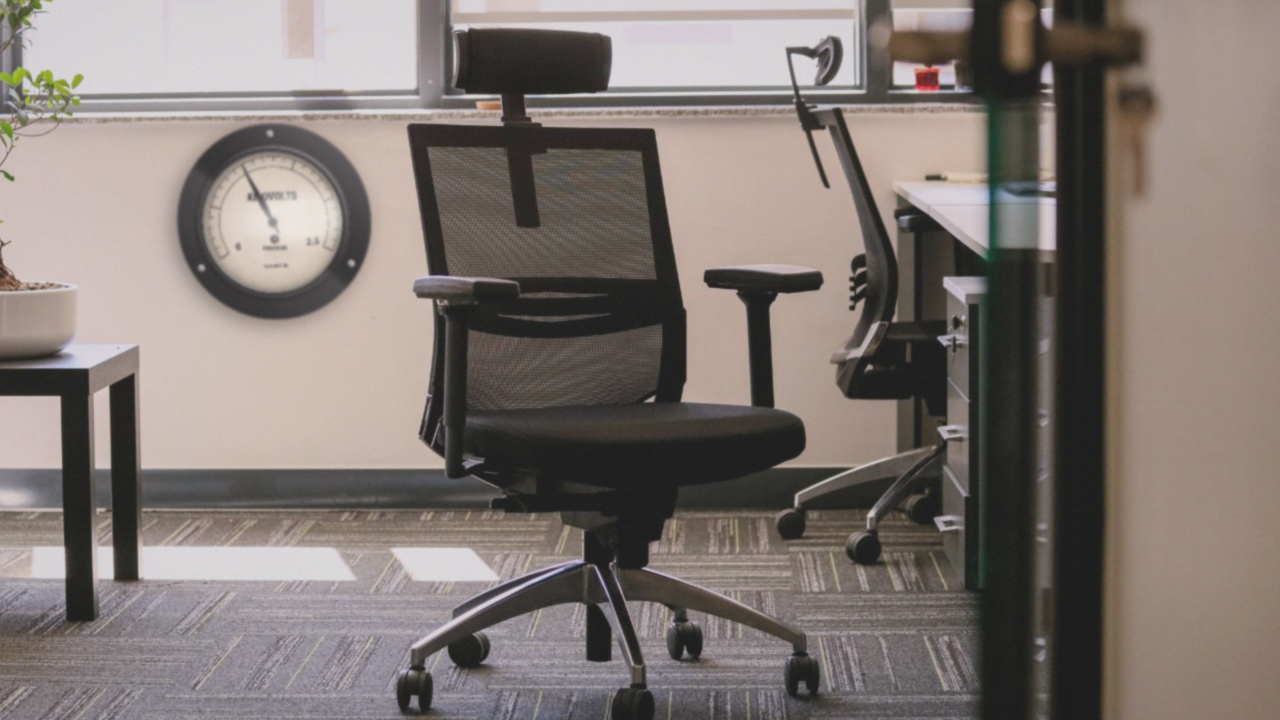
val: 1 (kV)
